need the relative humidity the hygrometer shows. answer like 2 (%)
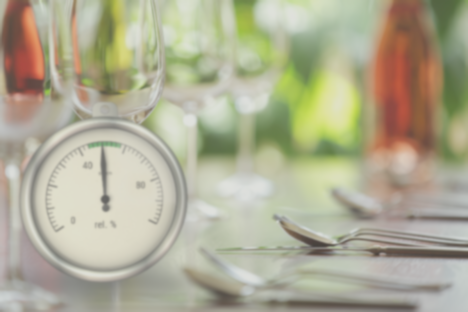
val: 50 (%)
